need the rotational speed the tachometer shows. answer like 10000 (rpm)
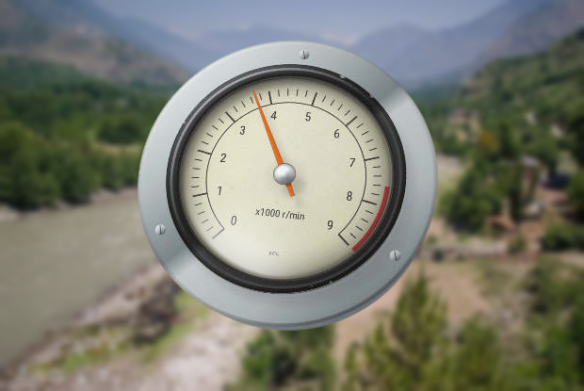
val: 3700 (rpm)
